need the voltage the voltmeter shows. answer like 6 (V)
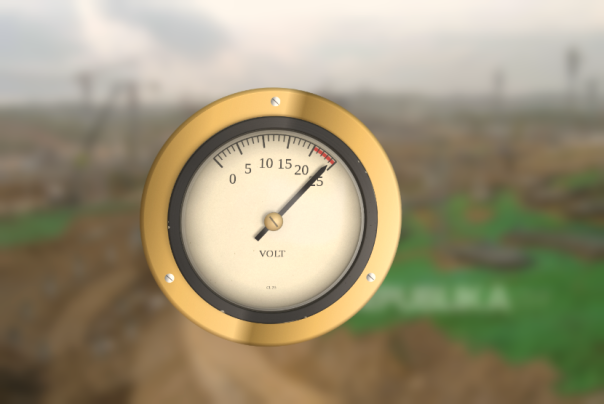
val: 24 (V)
